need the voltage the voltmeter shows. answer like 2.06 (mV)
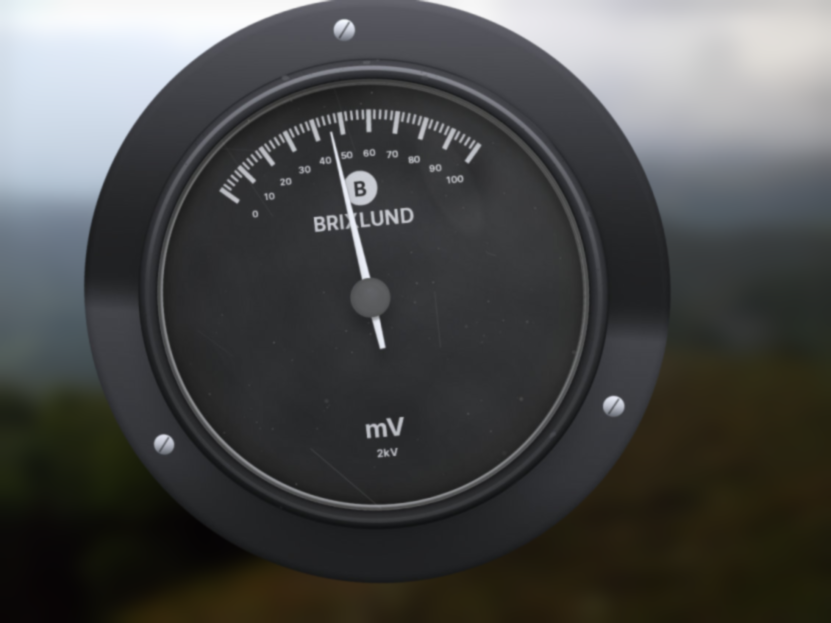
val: 46 (mV)
